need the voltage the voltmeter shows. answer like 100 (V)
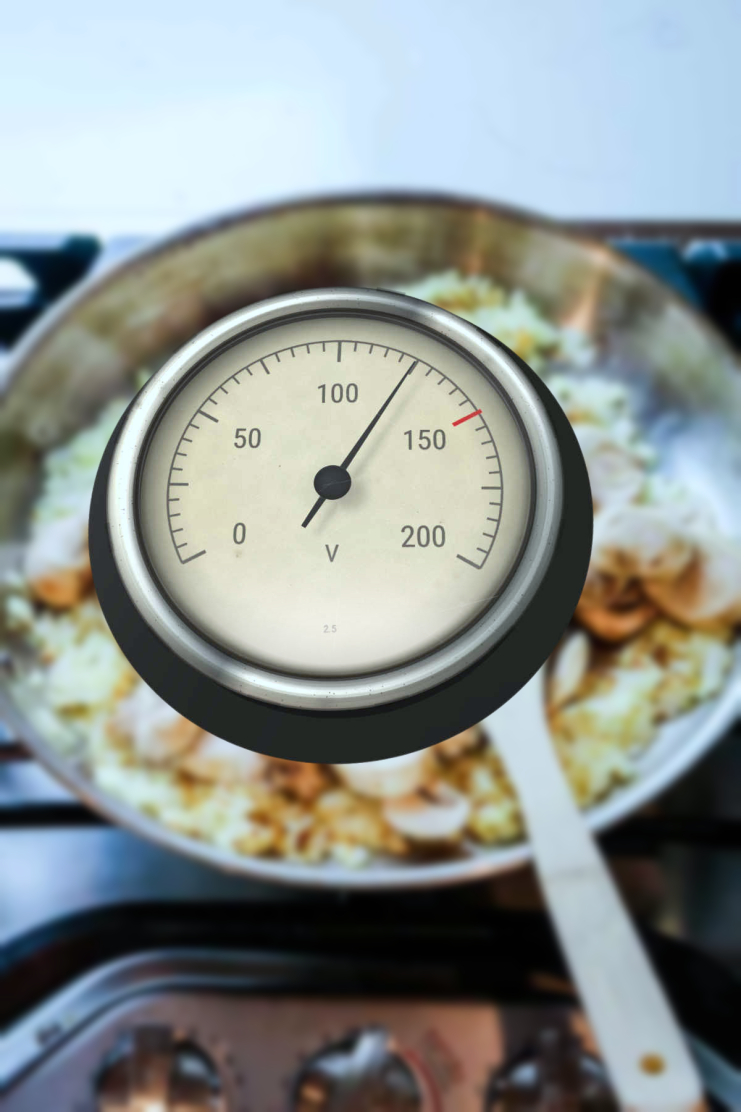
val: 125 (V)
